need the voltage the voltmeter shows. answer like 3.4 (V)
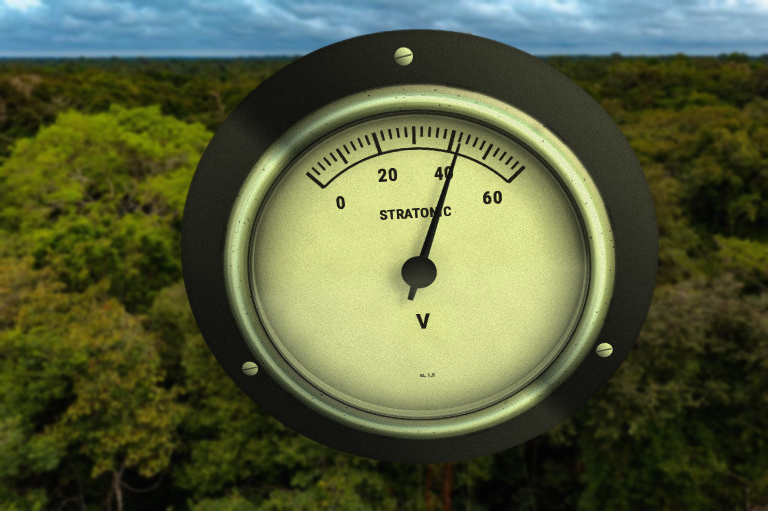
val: 42 (V)
